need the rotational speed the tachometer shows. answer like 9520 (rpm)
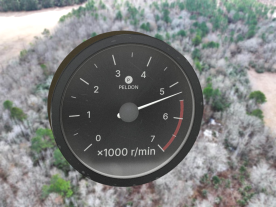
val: 5250 (rpm)
